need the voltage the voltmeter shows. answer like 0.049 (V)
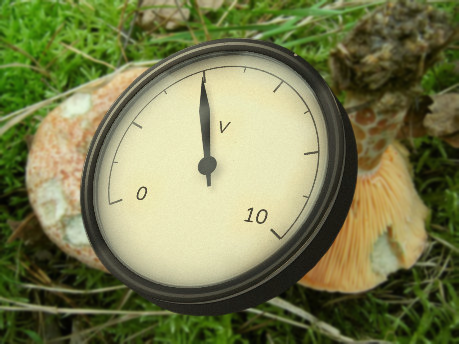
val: 4 (V)
